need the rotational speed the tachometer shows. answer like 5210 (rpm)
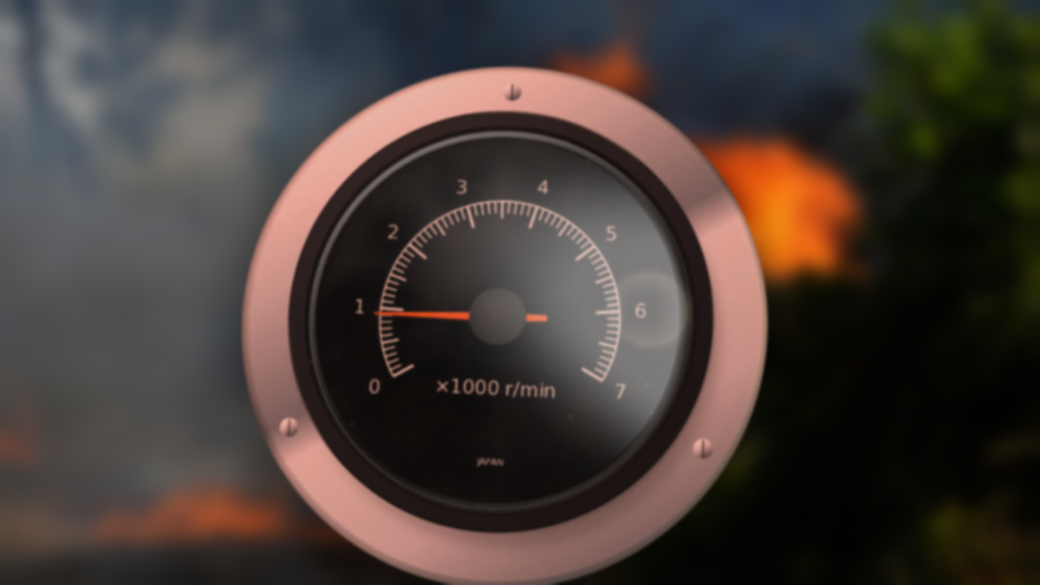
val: 900 (rpm)
